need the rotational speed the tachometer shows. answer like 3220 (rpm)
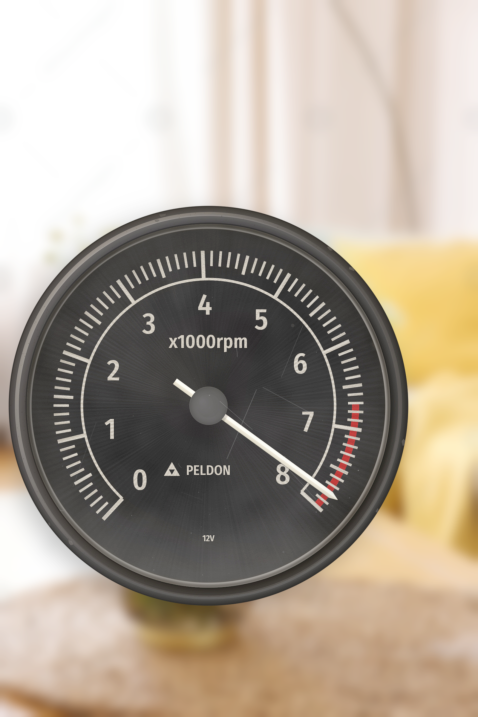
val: 7800 (rpm)
